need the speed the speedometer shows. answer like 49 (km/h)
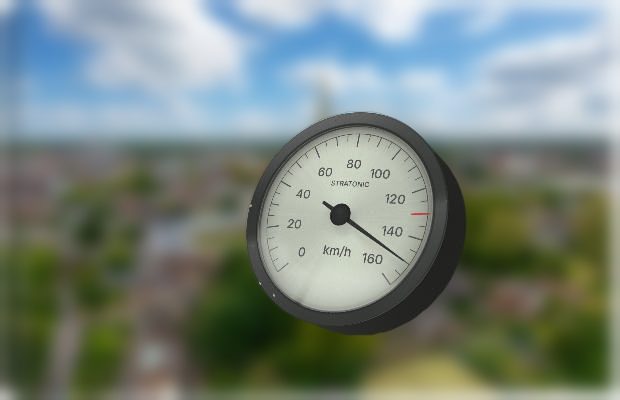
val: 150 (km/h)
